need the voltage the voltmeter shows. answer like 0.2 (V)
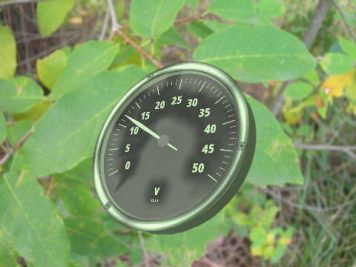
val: 12 (V)
